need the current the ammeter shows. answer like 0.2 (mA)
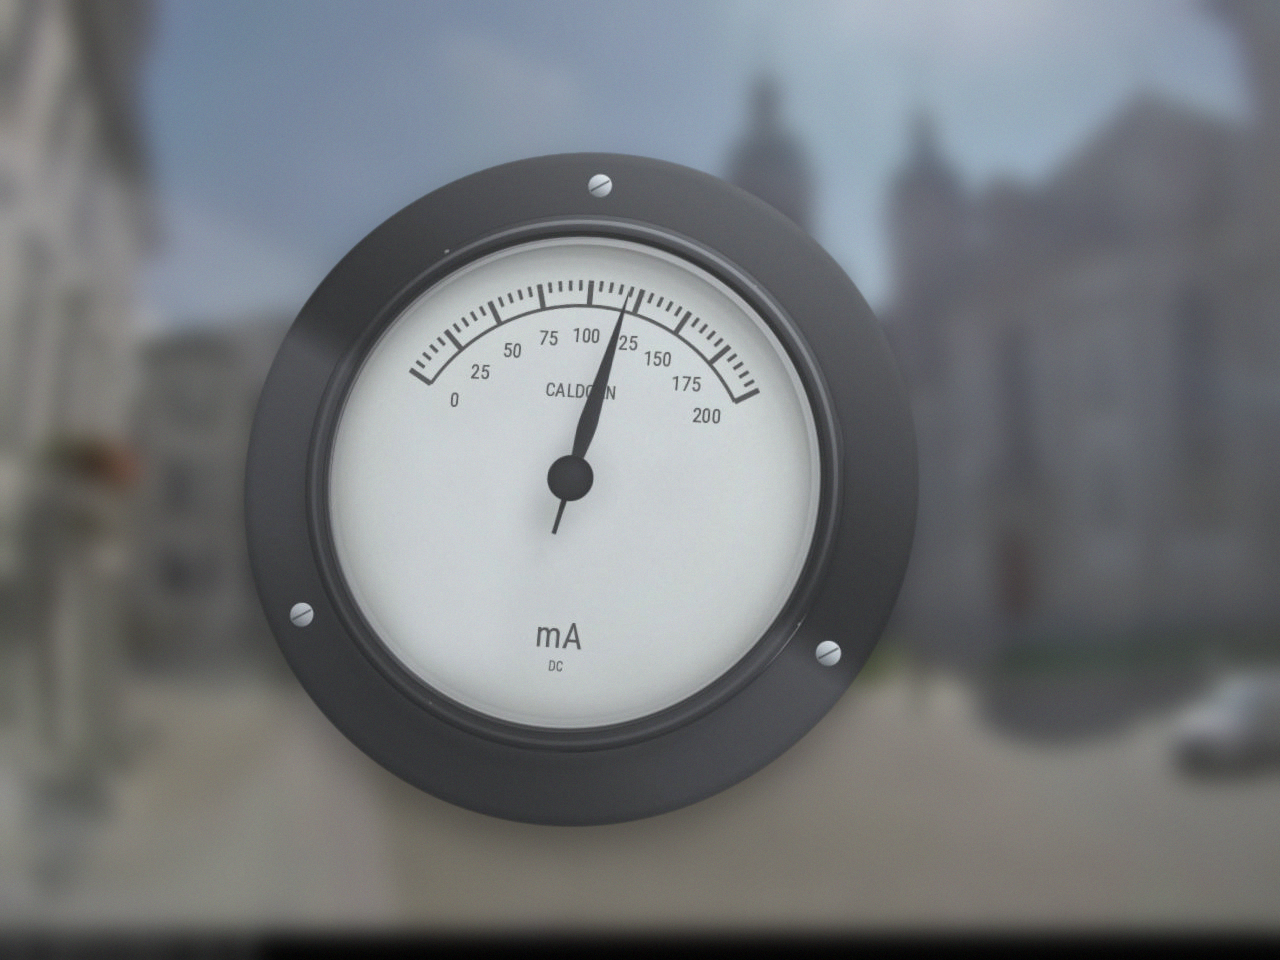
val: 120 (mA)
